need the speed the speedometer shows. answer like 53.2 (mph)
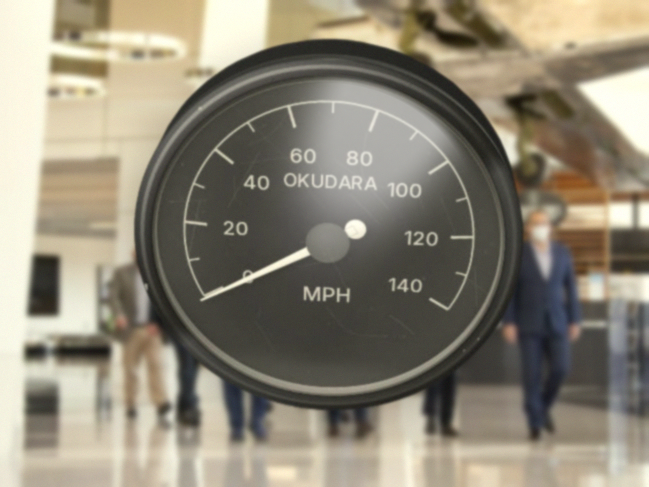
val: 0 (mph)
